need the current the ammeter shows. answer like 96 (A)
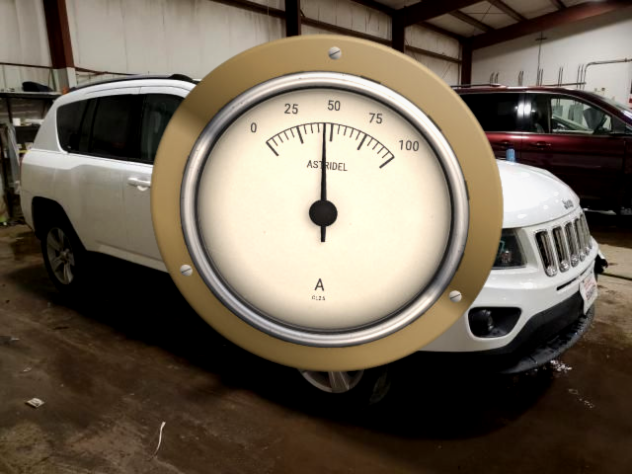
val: 45 (A)
